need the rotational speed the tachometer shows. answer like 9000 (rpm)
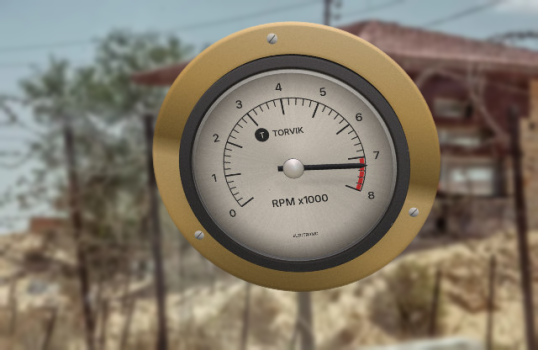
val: 7200 (rpm)
